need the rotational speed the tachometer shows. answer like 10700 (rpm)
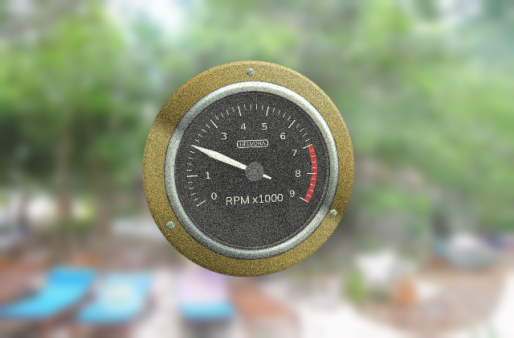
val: 2000 (rpm)
